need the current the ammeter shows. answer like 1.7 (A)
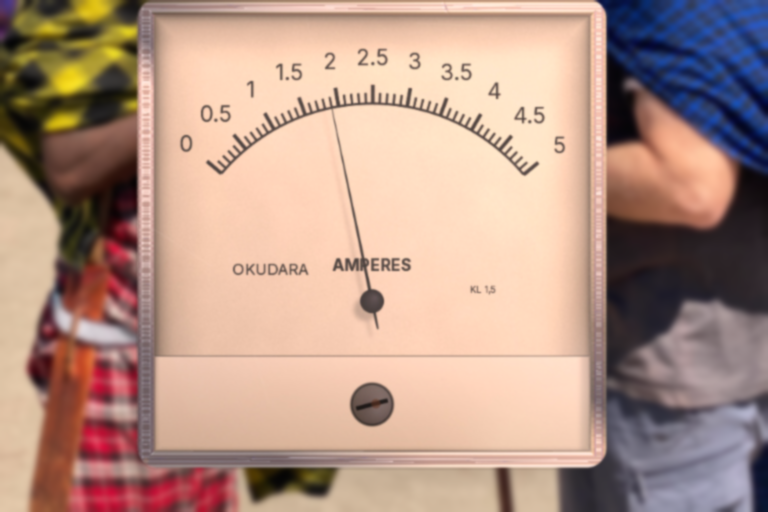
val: 1.9 (A)
